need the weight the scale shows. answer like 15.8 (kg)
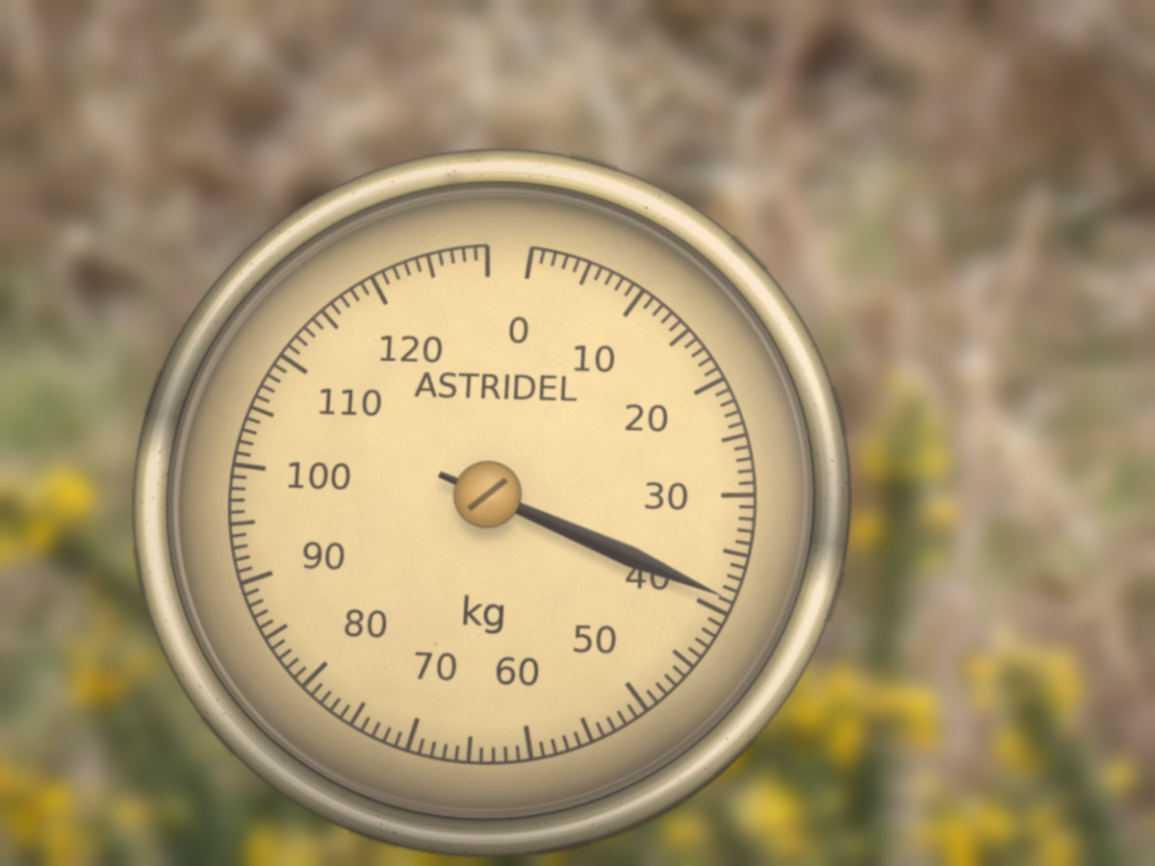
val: 39 (kg)
